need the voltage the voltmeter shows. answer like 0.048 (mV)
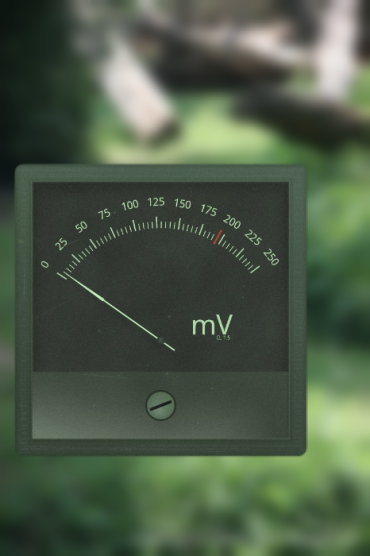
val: 5 (mV)
